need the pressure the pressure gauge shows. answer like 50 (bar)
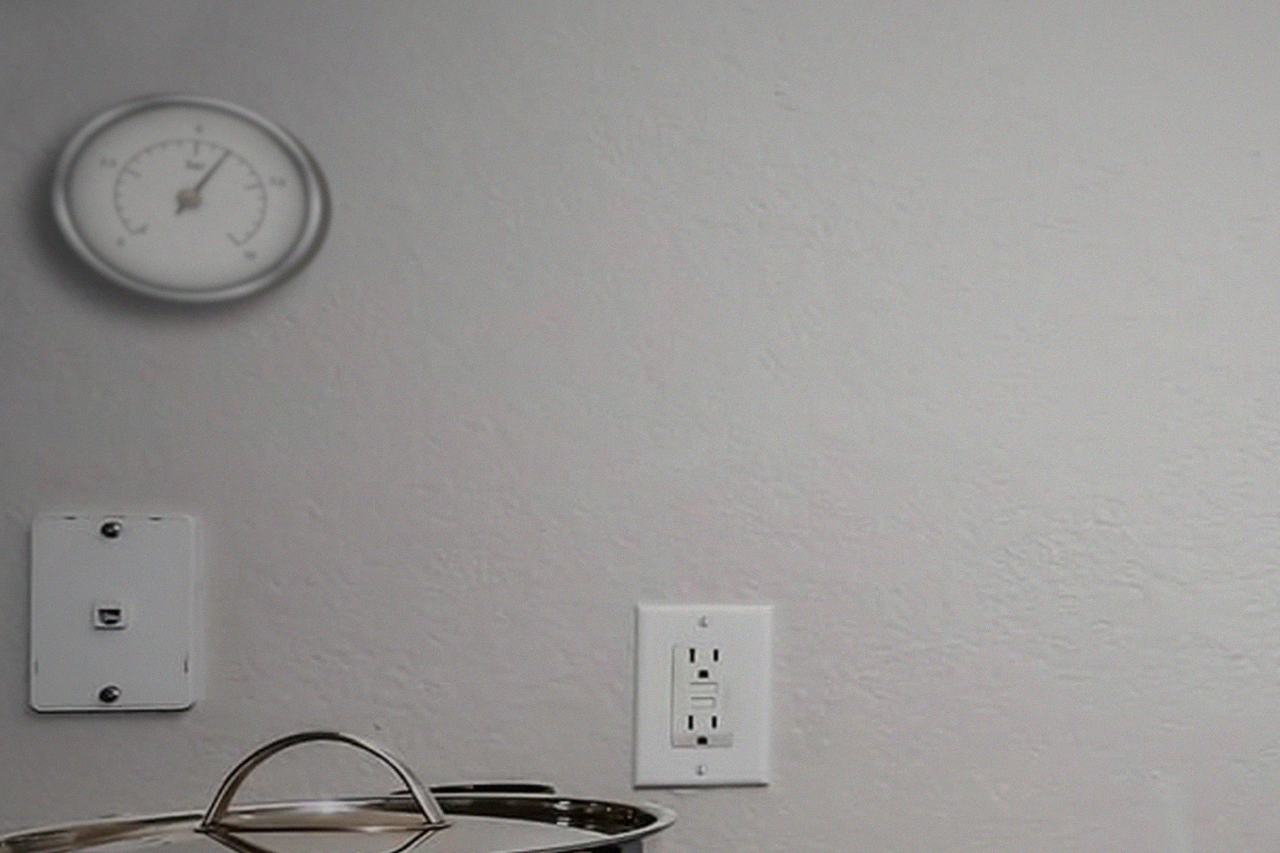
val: 6 (bar)
